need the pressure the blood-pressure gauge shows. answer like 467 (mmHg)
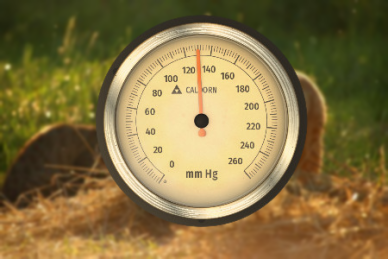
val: 130 (mmHg)
